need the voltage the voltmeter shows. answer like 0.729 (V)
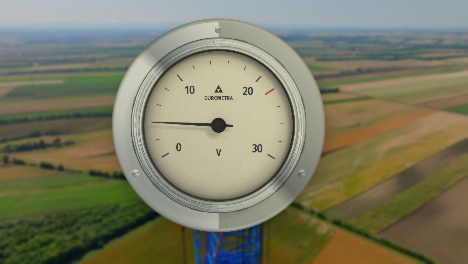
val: 4 (V)
